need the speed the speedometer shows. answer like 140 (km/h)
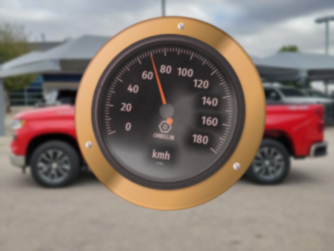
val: 70 (km/h)
